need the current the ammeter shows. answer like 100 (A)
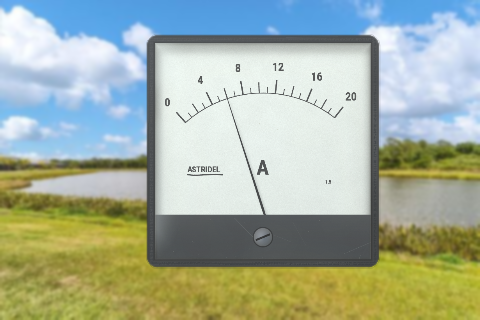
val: 6 (A)
